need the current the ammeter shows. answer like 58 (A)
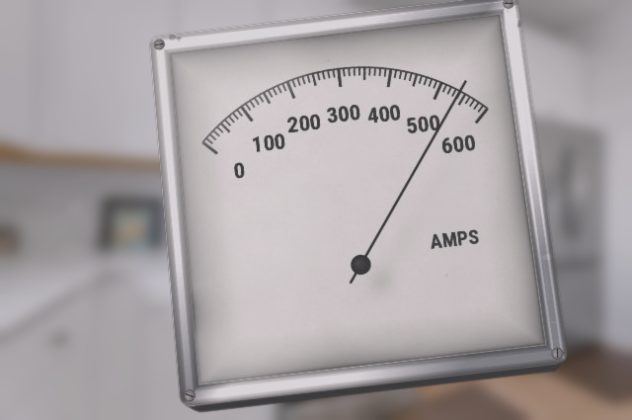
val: 540 (A)
